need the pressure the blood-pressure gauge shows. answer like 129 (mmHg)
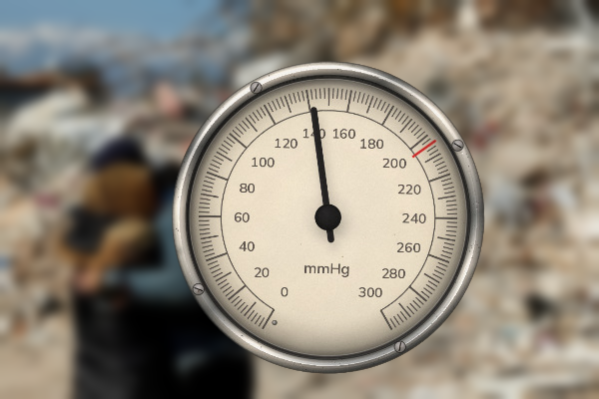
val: 142 (mmHg)
